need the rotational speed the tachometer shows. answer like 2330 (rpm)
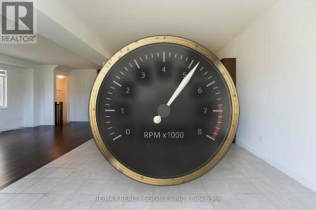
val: 5200 (rpm)
